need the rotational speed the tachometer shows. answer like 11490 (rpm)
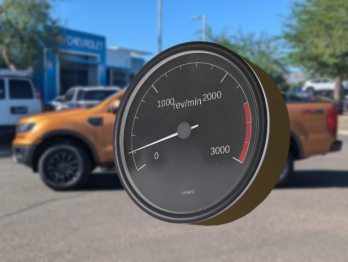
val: 200 (rpm)
